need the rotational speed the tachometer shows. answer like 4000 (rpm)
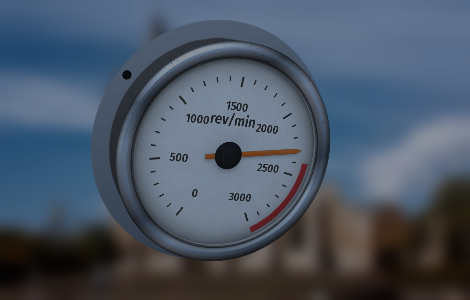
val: 2300 (rpm)
